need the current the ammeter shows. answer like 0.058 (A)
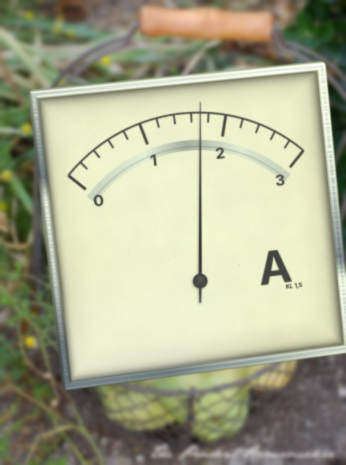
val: 1.7 (A)
